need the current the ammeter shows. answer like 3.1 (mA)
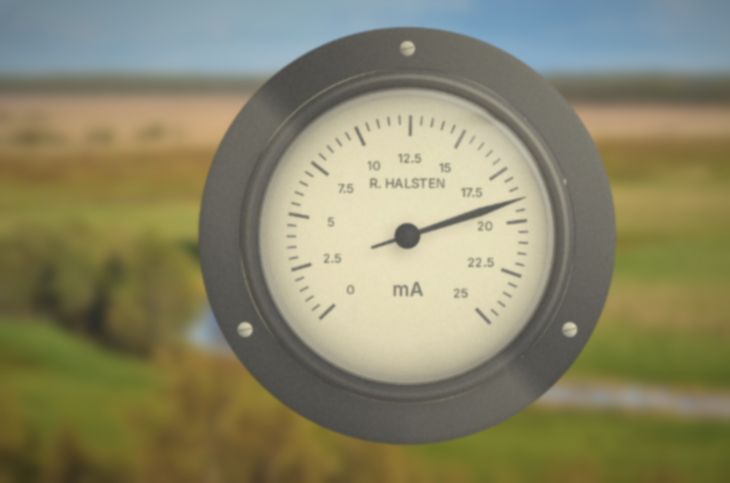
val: 19 (mA)
